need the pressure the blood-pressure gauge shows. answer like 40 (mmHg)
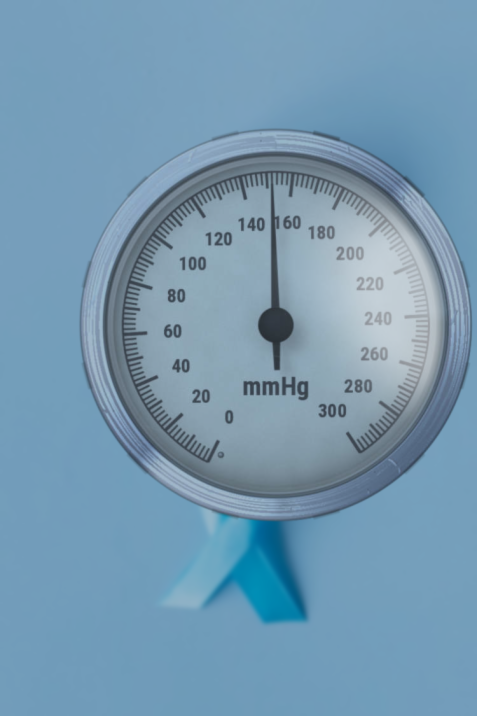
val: 152 (mmHg)
